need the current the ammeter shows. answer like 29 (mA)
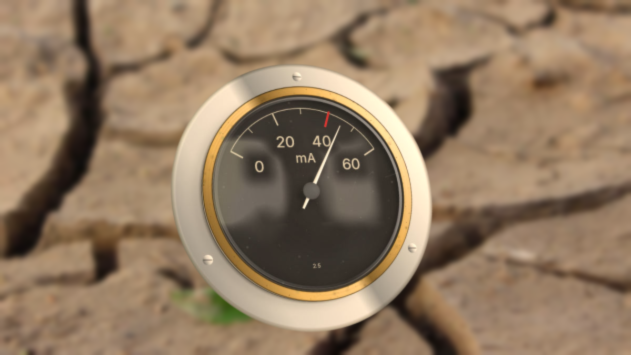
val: 45 (mA)
